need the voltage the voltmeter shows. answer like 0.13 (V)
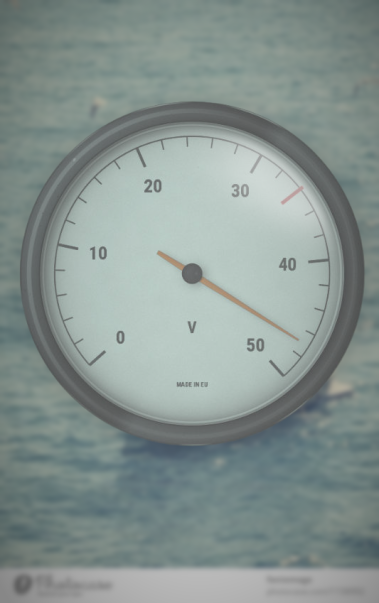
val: 47 (V)
